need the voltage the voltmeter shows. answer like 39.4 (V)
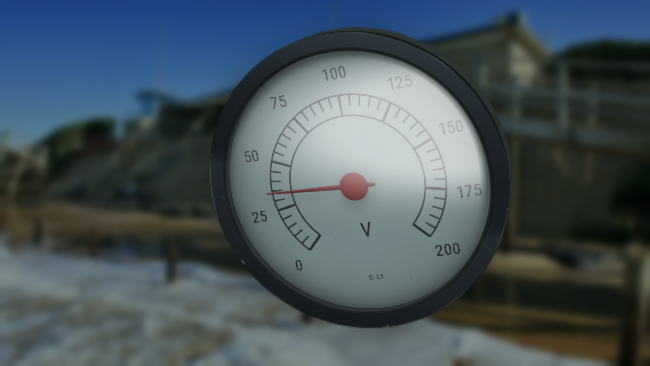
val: 35 (V)
